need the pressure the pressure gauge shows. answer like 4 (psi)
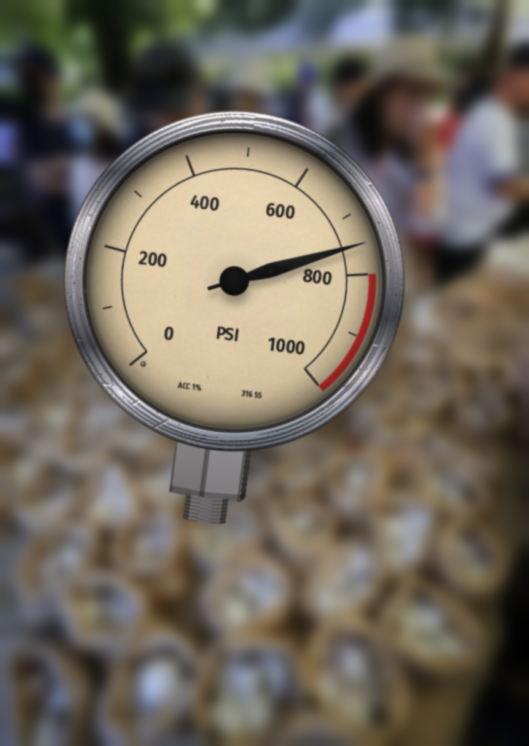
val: 750 (psi)
